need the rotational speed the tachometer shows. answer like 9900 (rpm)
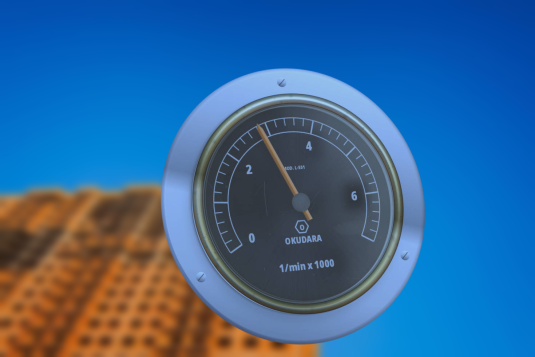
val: 2800 (rpm)
